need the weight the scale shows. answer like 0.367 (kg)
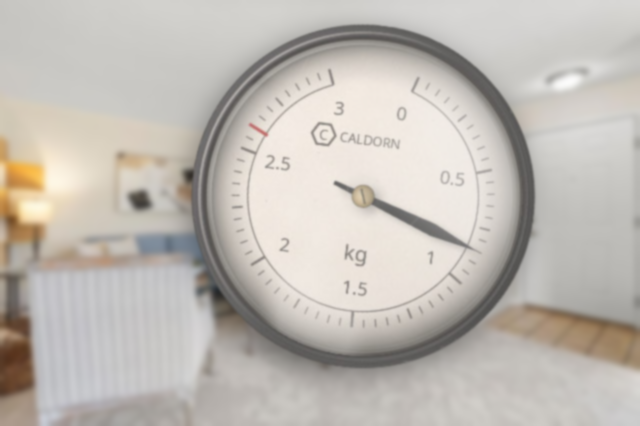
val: 0.85 (kg)
